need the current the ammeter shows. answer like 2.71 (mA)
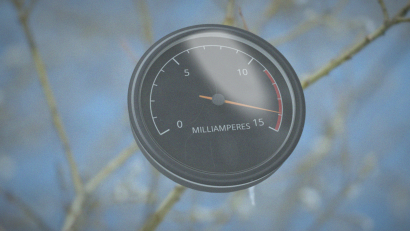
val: 14 (mA)
